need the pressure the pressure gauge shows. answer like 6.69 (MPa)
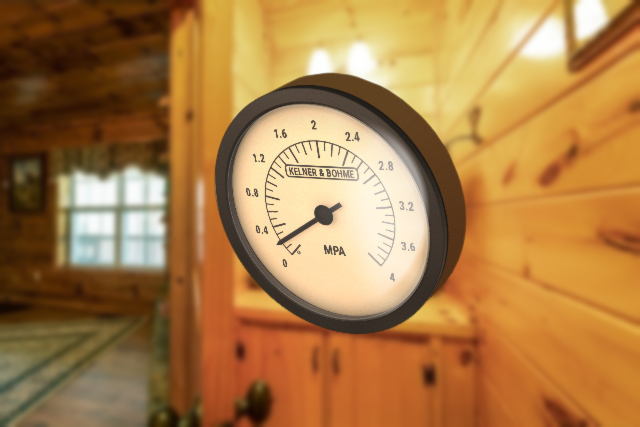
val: 0.2 (MPa)
